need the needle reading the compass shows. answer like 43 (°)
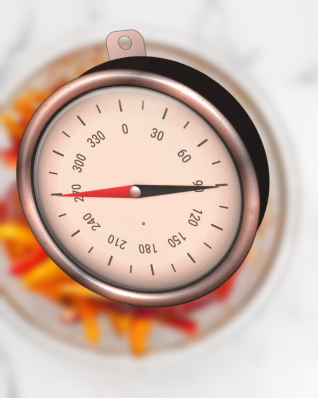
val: 270 (°)
